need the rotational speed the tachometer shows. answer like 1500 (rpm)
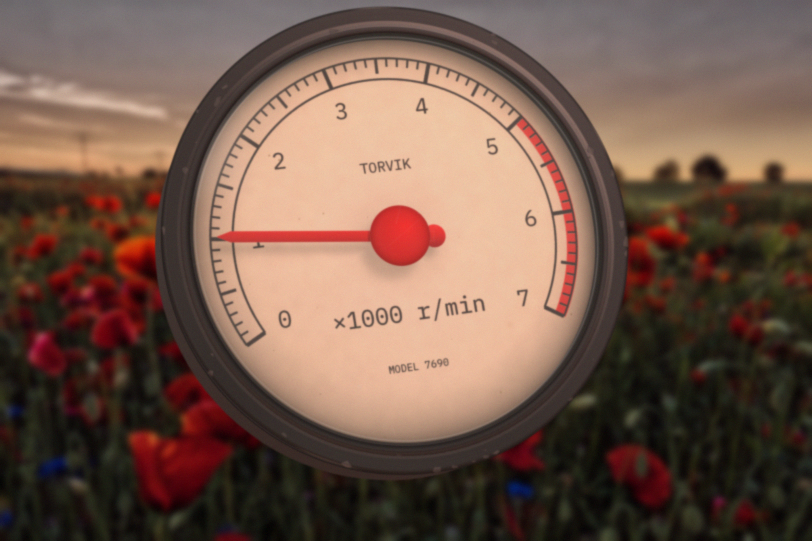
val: 1000 (rpm)
